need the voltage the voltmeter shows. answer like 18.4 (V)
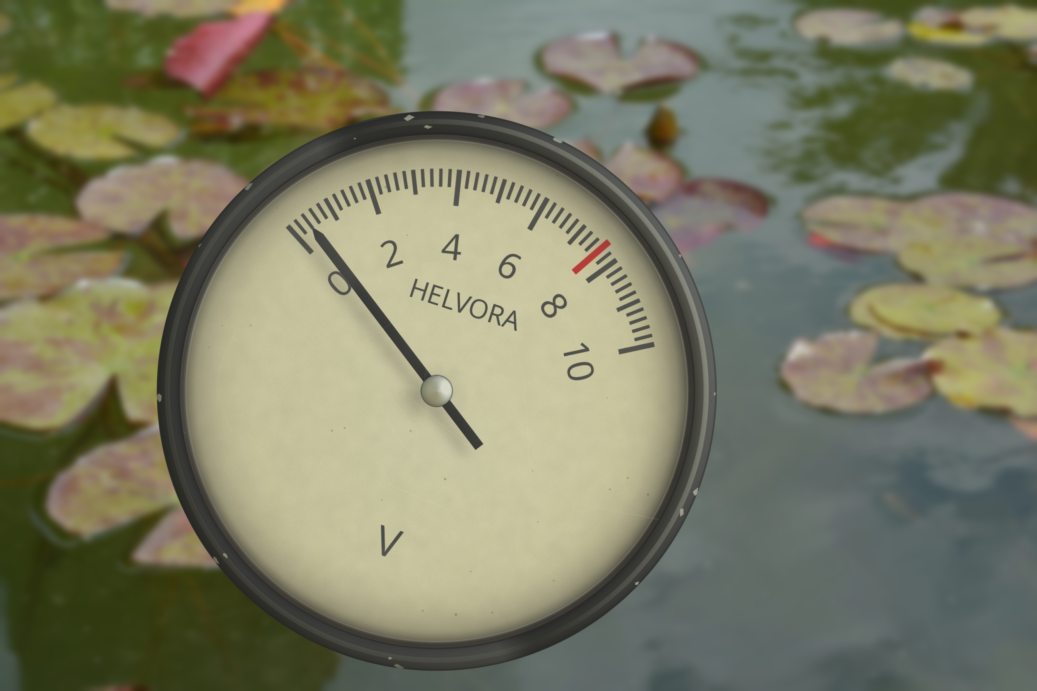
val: 0.4 (V)
